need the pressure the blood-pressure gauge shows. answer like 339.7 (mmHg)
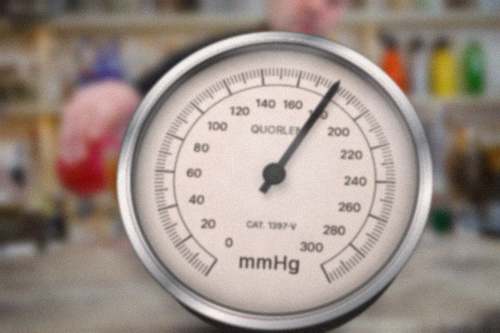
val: 180 (mmHg)
